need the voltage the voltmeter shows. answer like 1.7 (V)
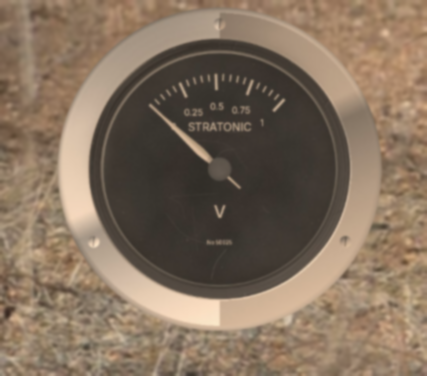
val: 0 (V)
